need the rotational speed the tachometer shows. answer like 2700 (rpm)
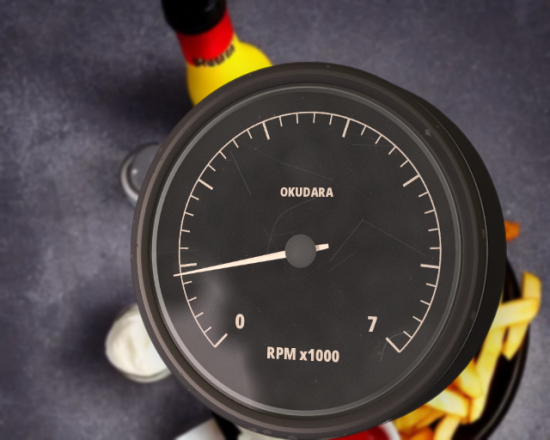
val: 900 (rpm)
